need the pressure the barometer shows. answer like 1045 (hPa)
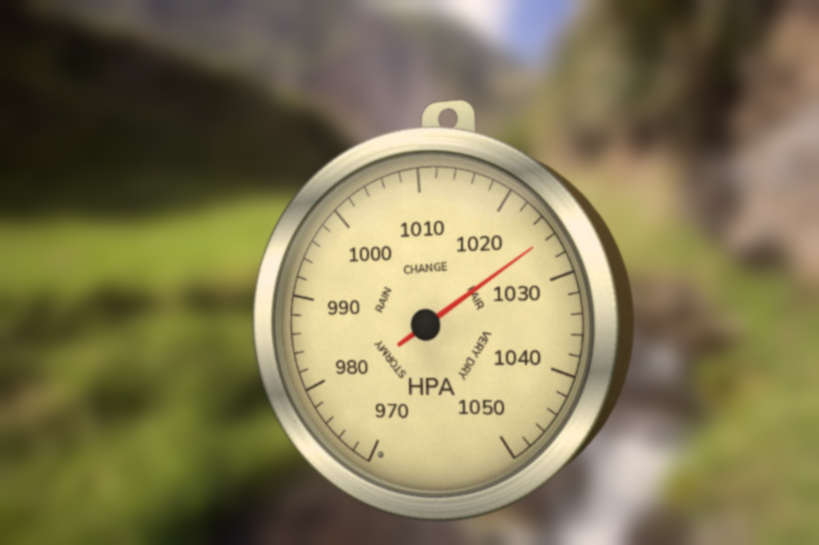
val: 1026 (hPa)
